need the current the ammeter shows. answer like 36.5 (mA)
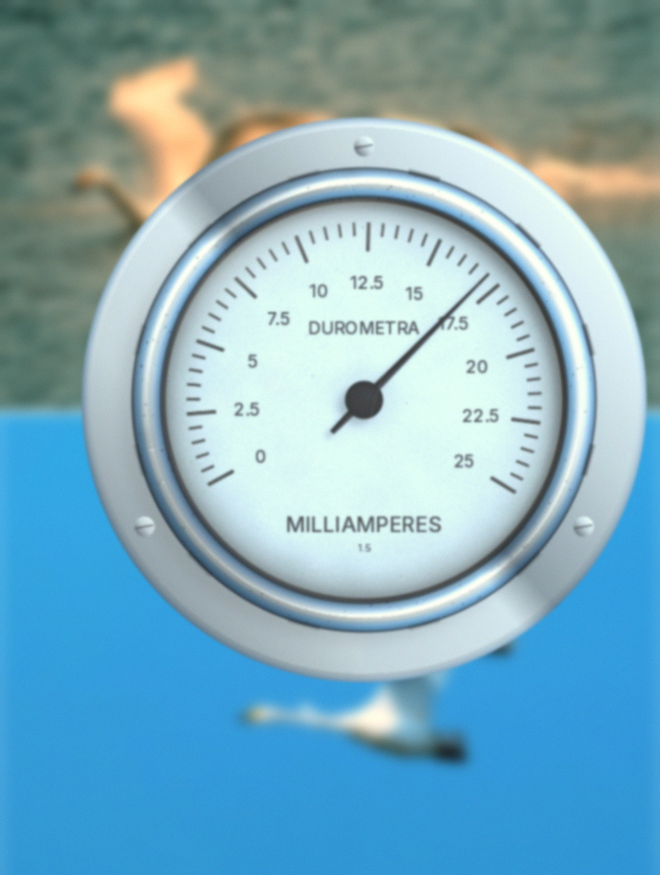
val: 17 (mA)
